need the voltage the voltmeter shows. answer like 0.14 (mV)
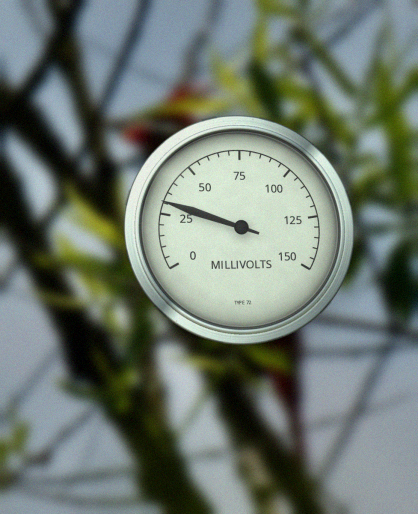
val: 30 (mV)
